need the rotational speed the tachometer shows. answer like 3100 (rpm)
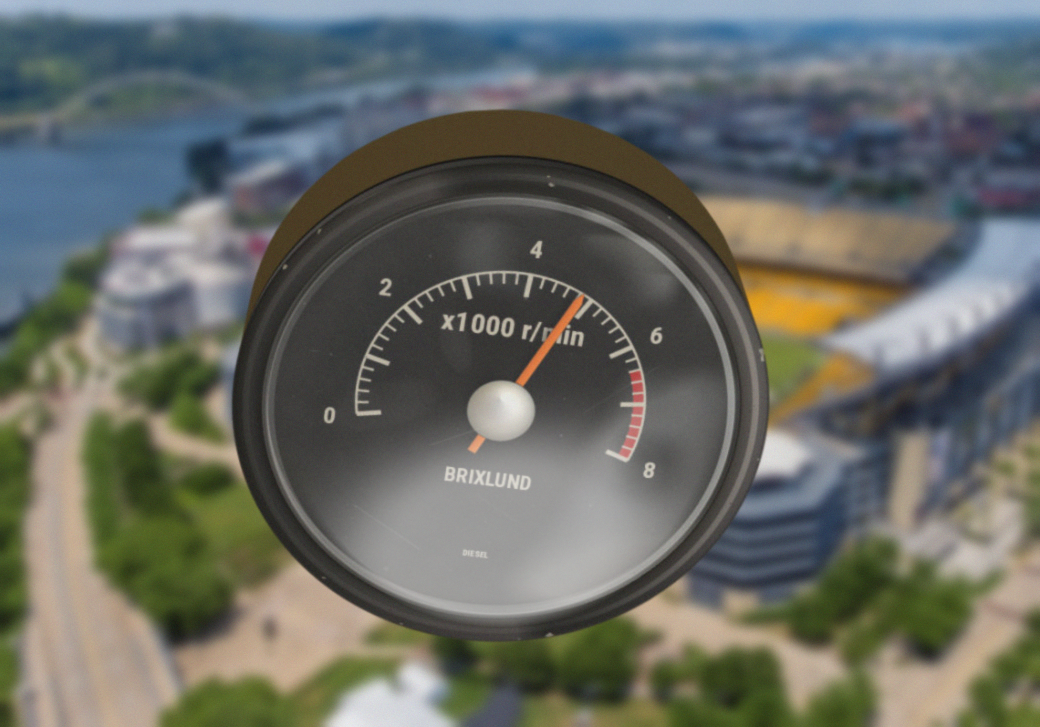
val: 4800 (rpm)
